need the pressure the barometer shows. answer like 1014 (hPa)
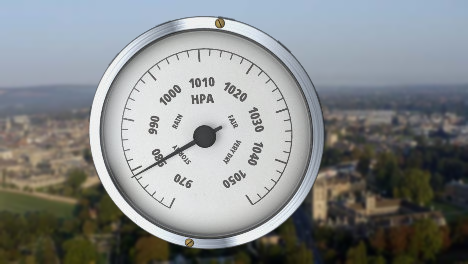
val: 979 (hPa)
